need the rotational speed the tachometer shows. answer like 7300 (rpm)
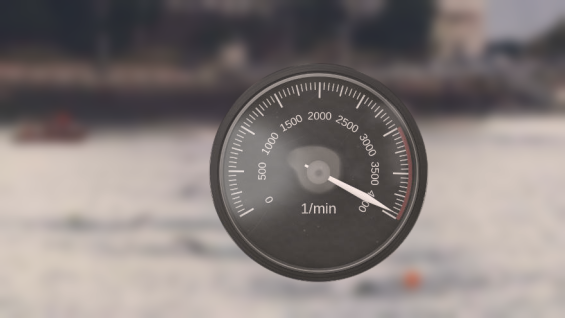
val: 3950 (rpm)
